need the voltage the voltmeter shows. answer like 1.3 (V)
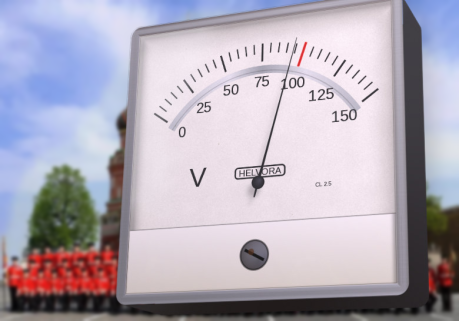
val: 95 (V)
